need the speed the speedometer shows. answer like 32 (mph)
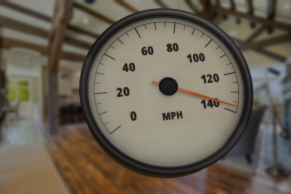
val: 137.5 (mph)
